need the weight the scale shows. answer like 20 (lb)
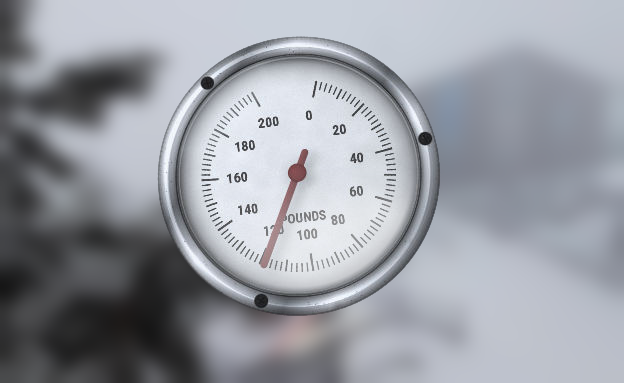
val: 118 (lb)
